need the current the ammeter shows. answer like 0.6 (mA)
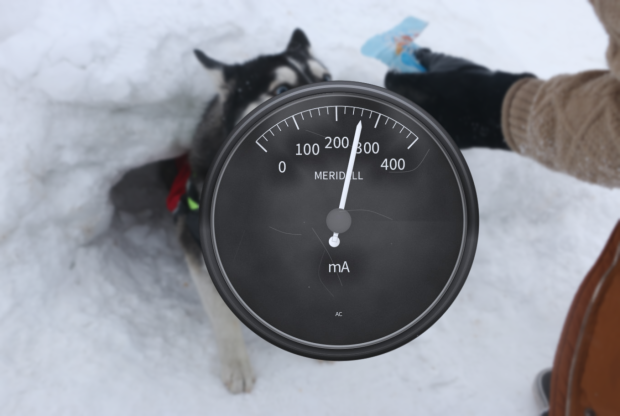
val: 260 (mA)
